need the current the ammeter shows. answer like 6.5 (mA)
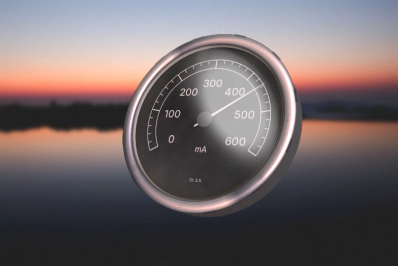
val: 440 (mA)
